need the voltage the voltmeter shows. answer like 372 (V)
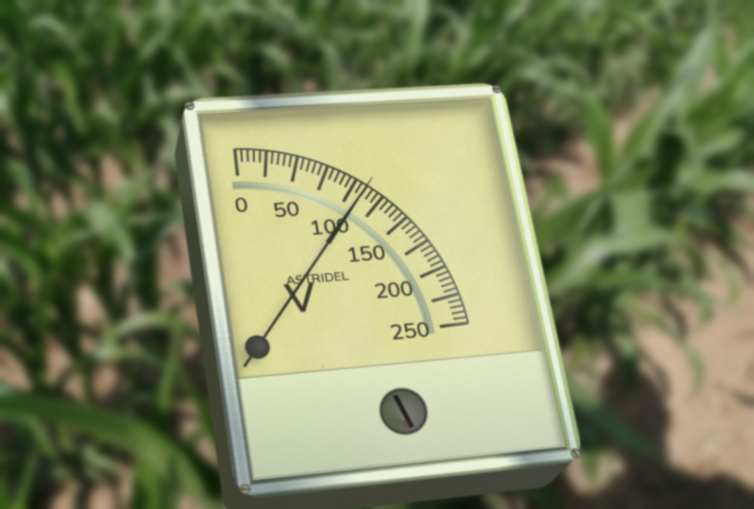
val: 110 (V)
